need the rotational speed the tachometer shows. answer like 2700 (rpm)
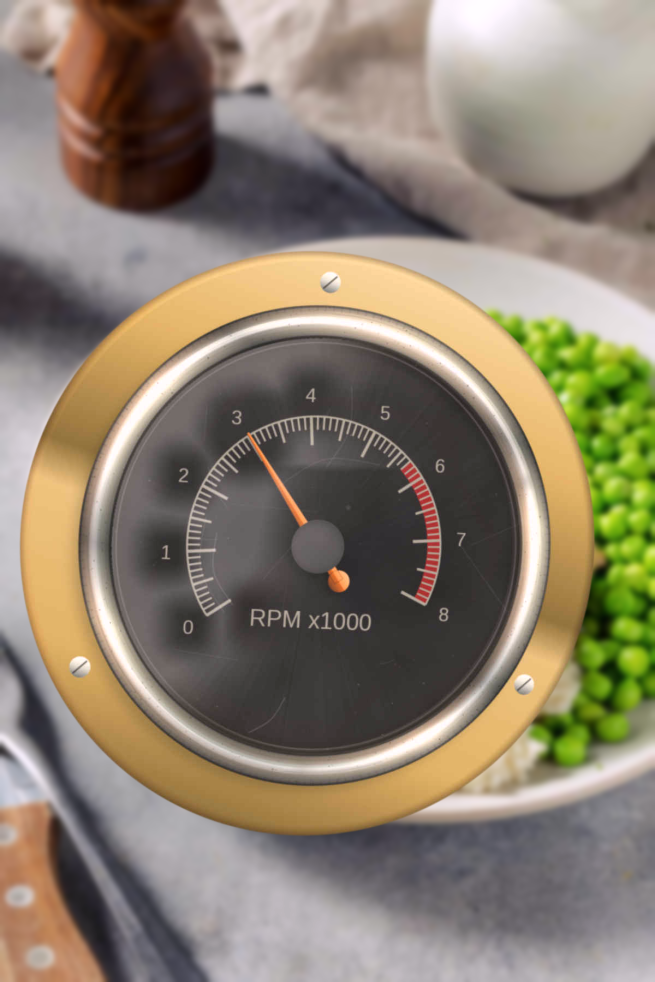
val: 3000 (rpm)
